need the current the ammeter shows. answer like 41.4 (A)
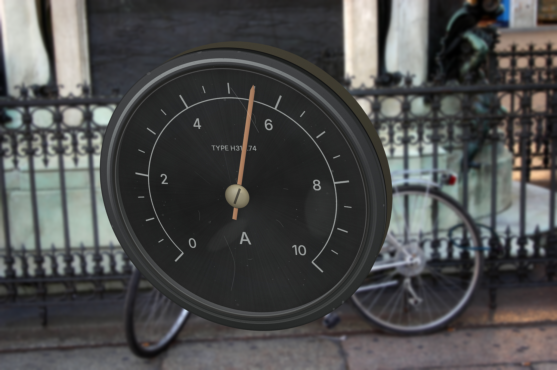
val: 5.5 (A)
